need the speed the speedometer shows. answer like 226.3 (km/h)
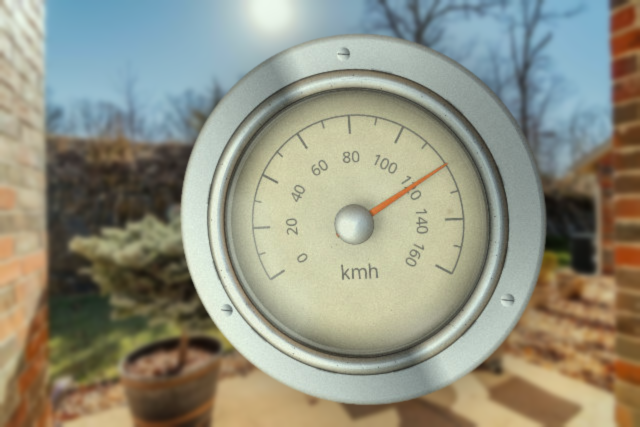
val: 120 (km/h)
